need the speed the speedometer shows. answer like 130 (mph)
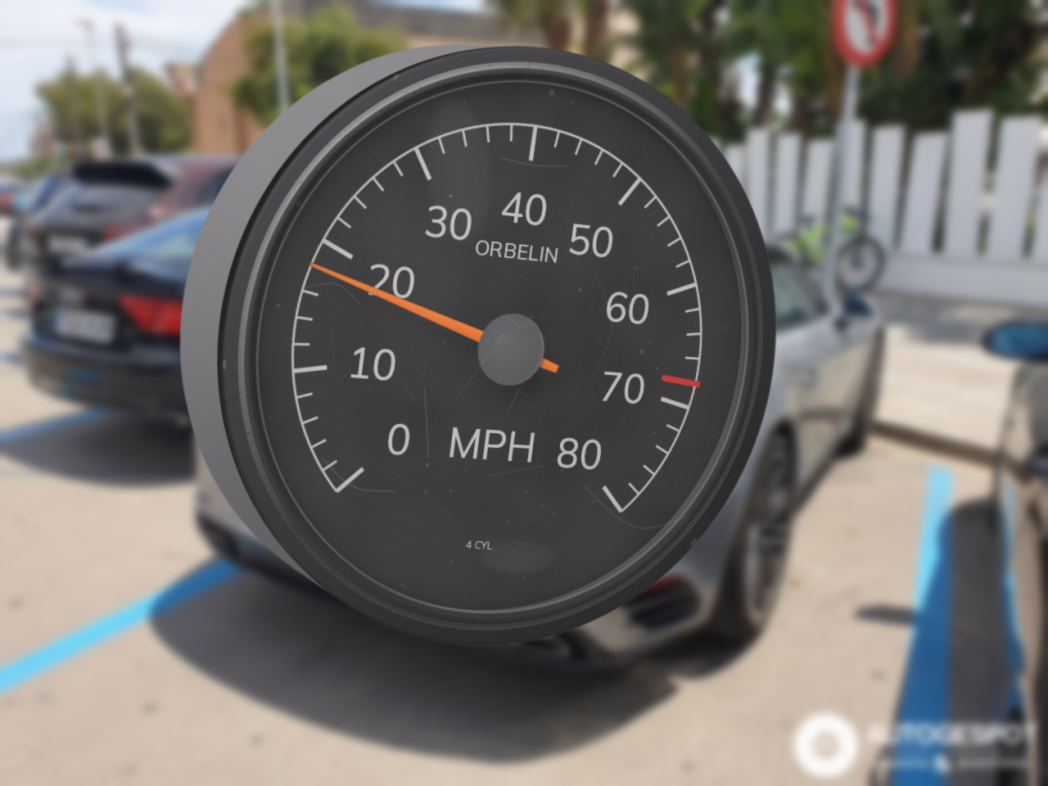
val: 18 (mph)
